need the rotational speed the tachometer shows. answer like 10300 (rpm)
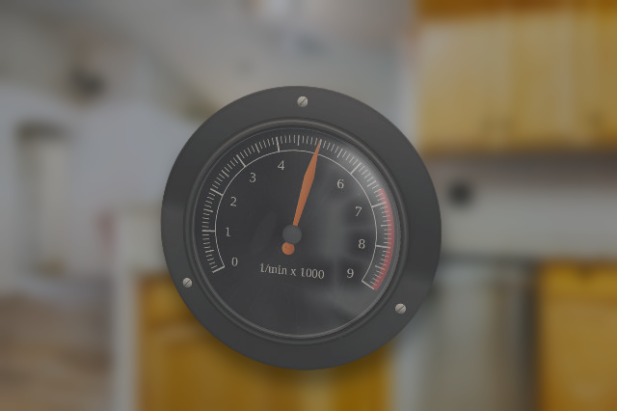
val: 5000 (rpm)
